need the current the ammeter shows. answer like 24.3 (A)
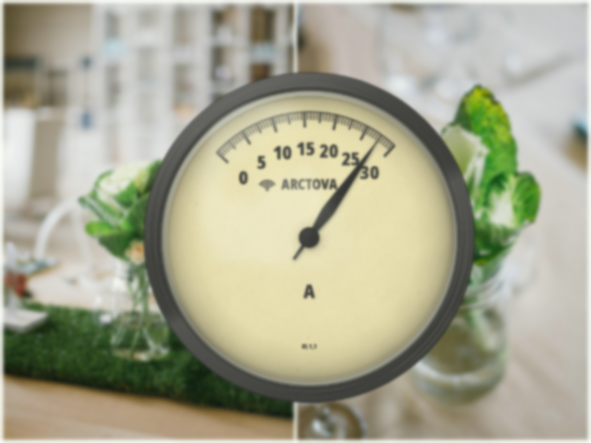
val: 27.5 (A)
